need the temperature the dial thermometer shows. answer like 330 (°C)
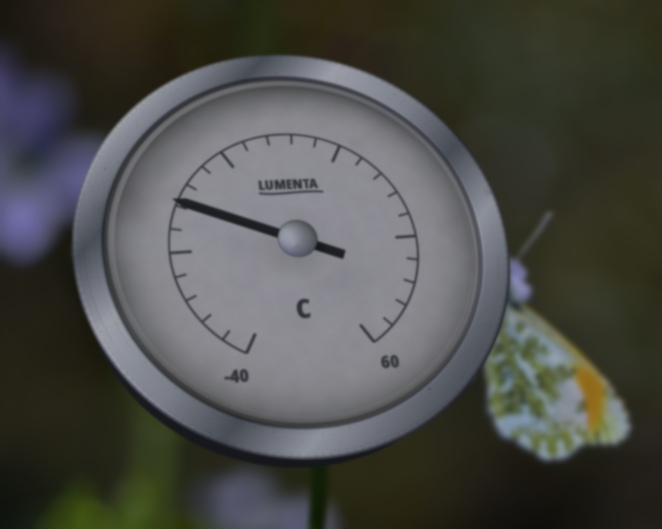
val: -12 (°C)
